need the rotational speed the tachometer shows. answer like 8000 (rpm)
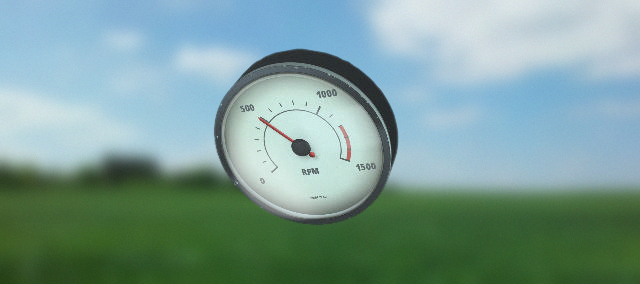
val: 500 (rpm)
